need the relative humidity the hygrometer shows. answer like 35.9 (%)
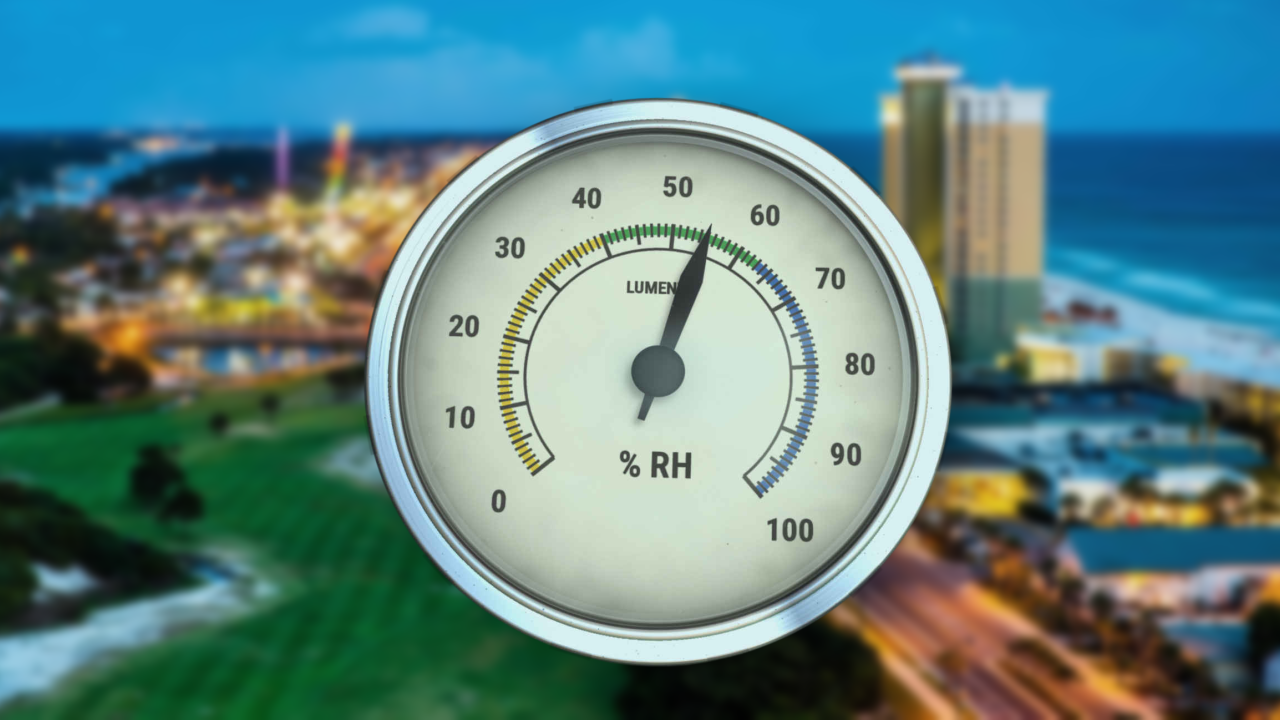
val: 55 (%)
